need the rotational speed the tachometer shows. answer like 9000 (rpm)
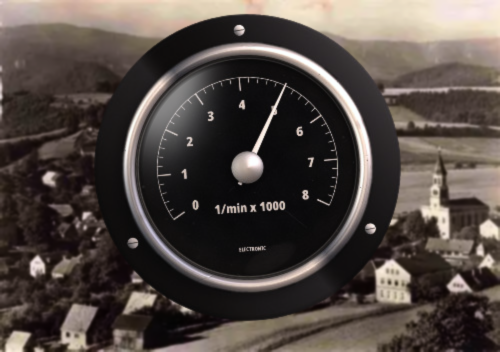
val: 5000 (rpm)
